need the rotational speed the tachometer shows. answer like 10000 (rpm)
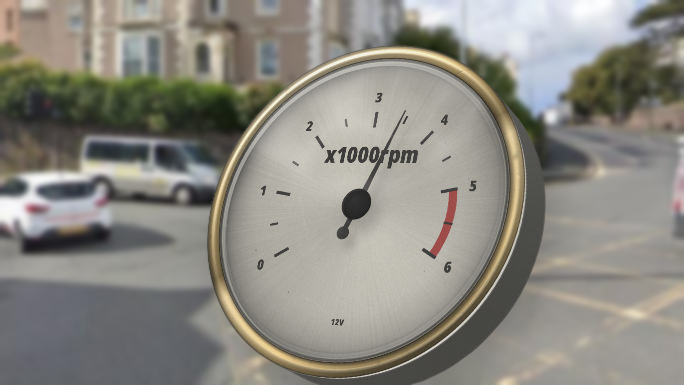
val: 3500 (rpm)
